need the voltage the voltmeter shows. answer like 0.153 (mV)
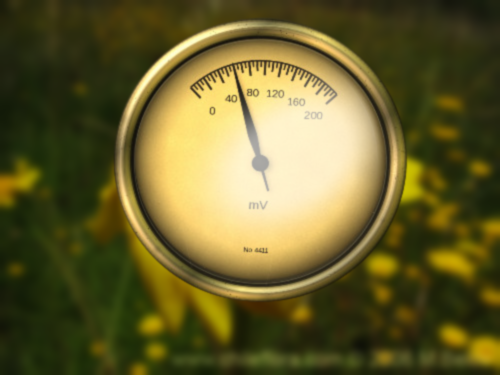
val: 60 (mV)
